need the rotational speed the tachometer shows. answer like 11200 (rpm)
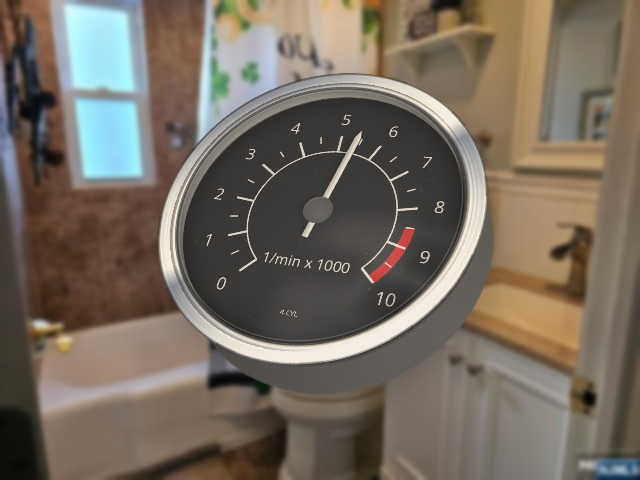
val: 5500 (rpm)
